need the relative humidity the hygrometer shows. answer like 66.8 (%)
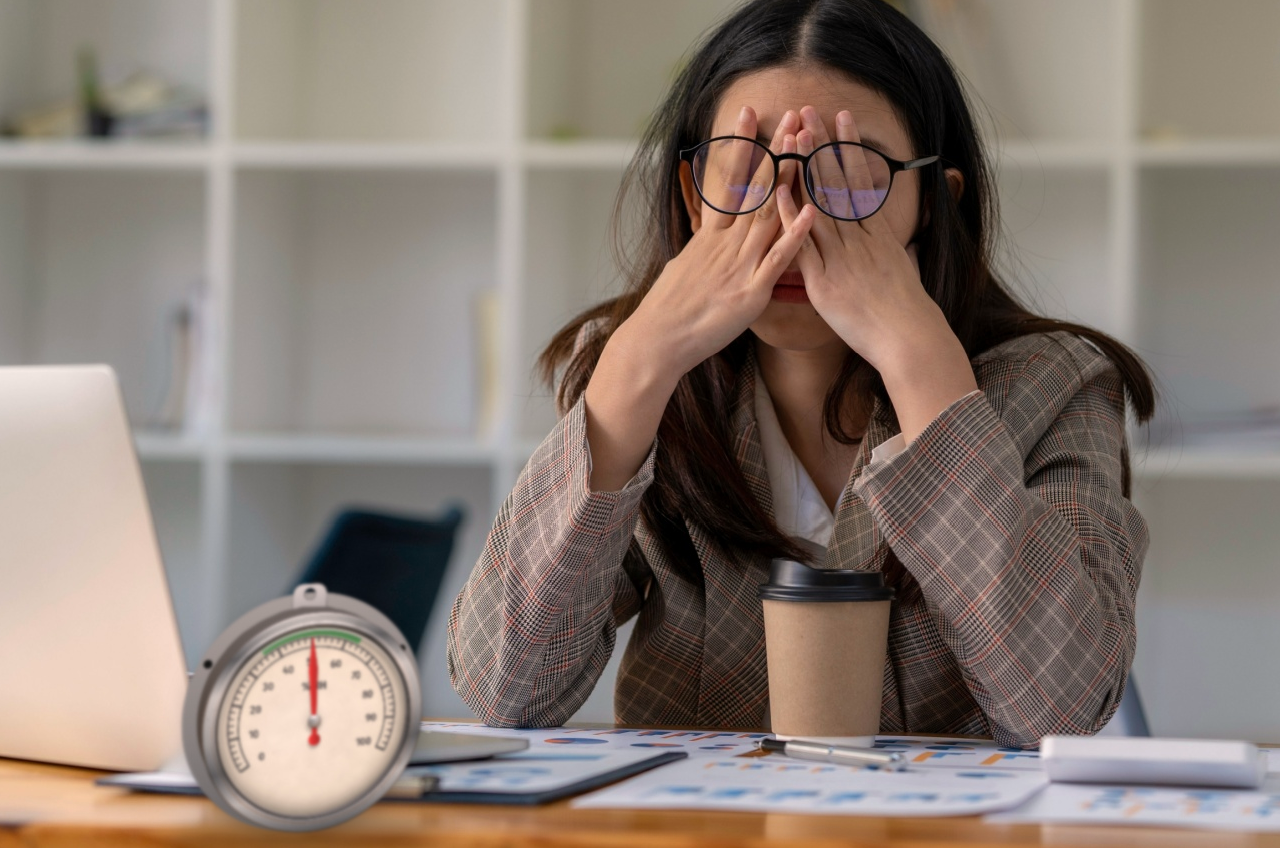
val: 50 (%)
